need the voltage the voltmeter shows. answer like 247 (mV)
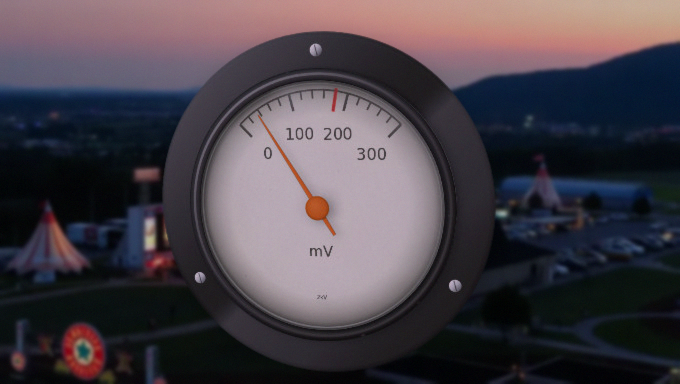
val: 40 (mV)
